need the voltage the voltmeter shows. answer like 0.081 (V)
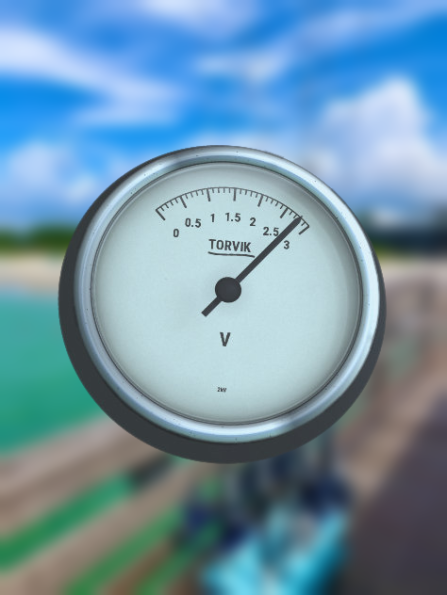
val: 2.8 (V)
